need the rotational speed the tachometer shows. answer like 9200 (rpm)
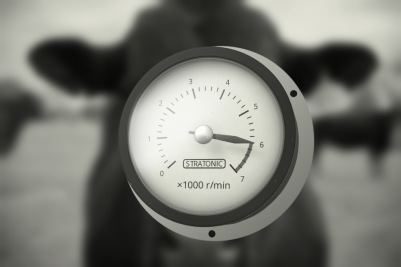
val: 6000 (rpm)
